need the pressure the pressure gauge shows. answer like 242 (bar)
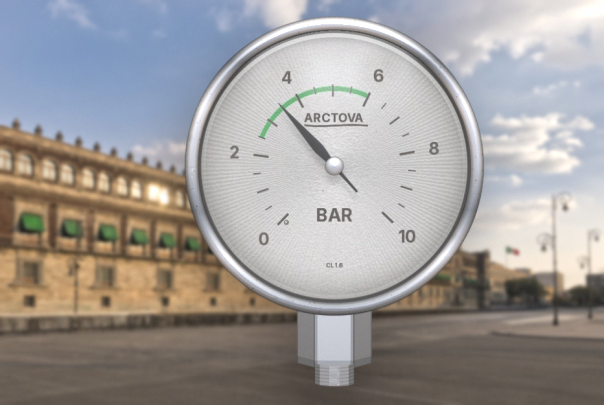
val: 3.5 (bar)
